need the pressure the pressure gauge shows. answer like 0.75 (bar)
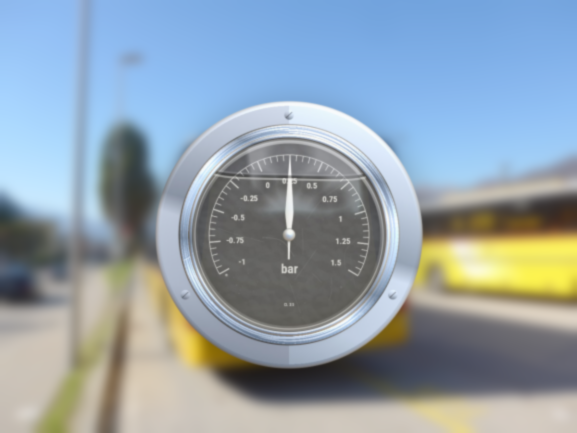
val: 0.25 (bar)
